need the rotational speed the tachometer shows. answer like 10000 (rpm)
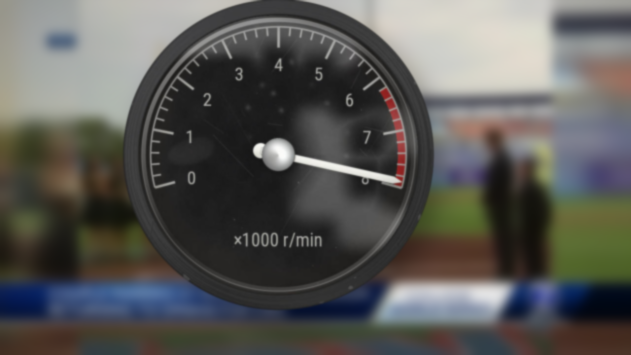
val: 7900 (rpm)
